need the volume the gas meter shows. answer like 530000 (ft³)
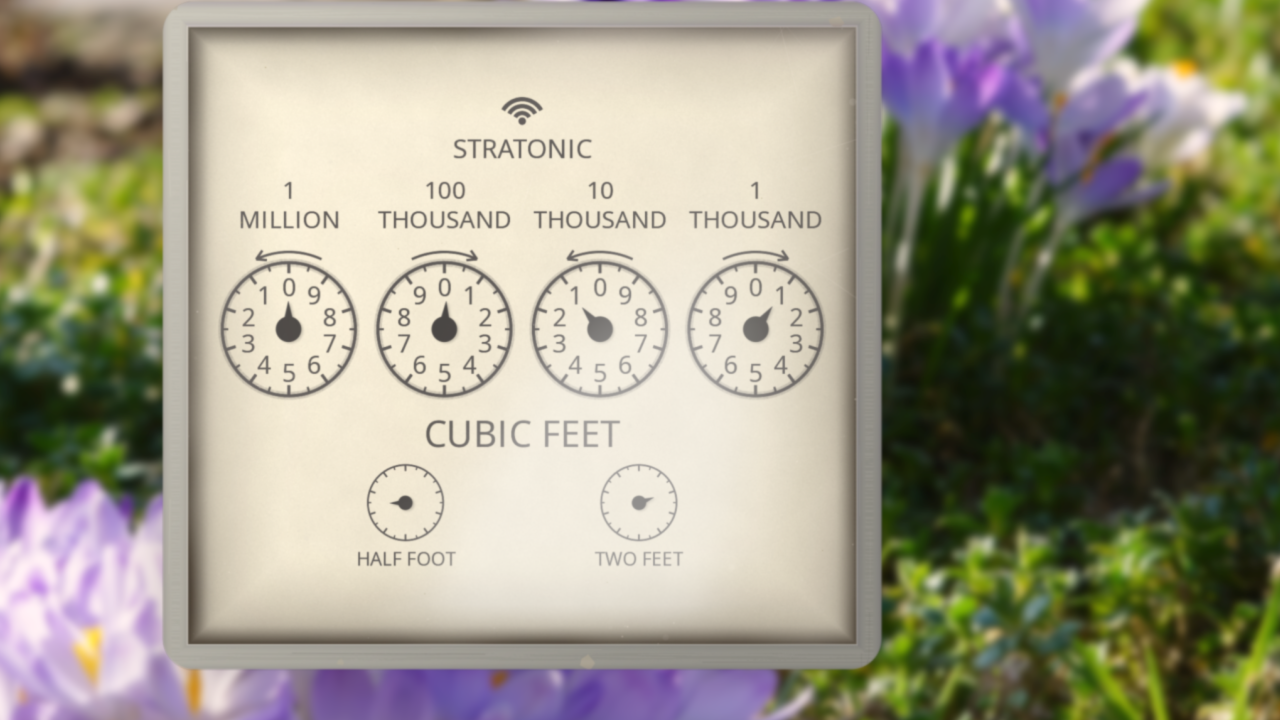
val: 1100 (ft³)
